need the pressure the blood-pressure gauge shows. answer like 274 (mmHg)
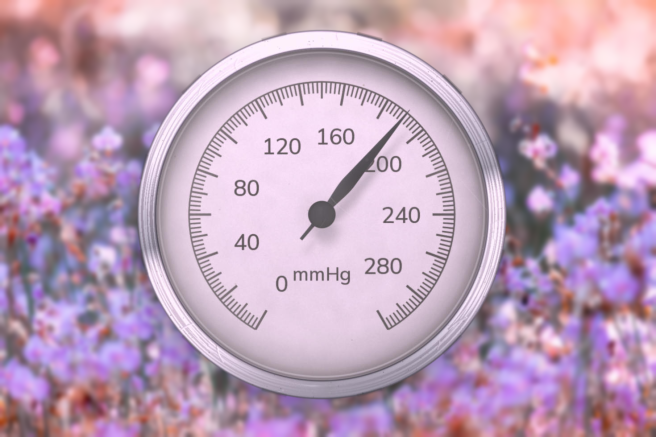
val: 190 (mmHg)
